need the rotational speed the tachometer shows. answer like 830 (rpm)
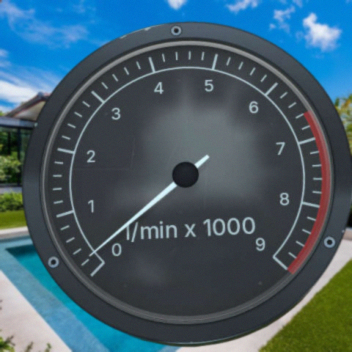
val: 200 (rpm)
